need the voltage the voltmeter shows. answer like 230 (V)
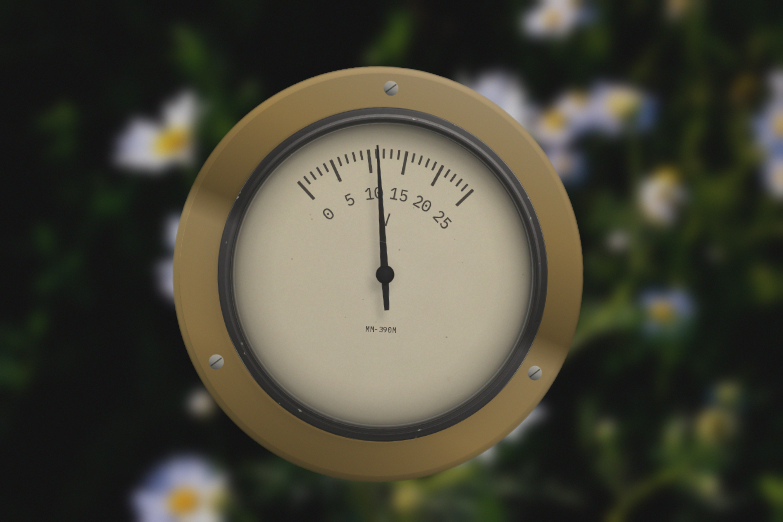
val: 11 (V)
